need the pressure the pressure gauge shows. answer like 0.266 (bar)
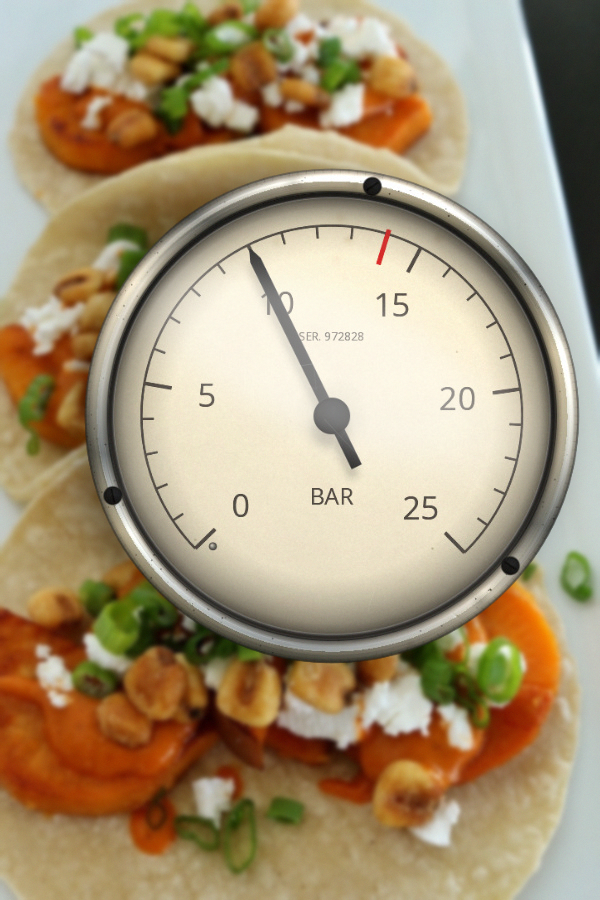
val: 10 (bar)
